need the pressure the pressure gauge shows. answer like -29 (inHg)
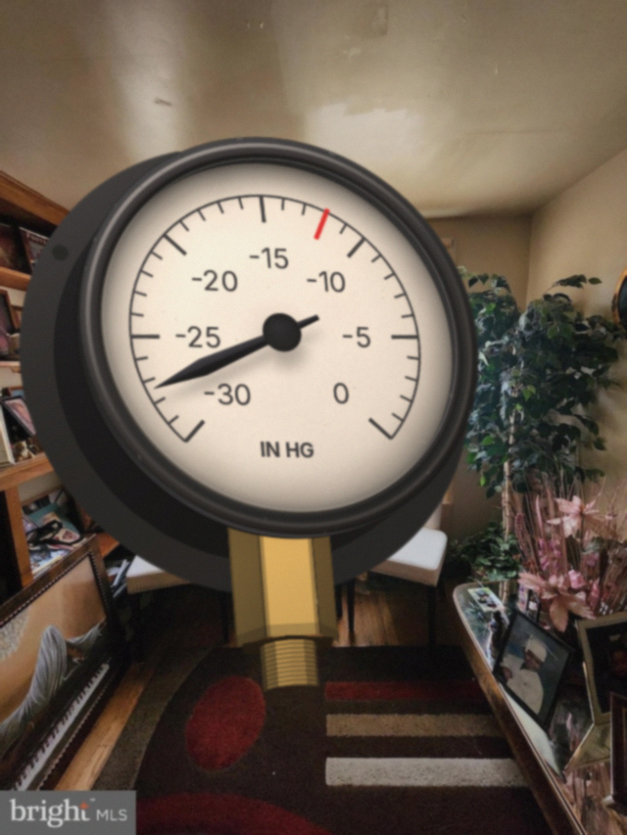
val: -27.5 (inHg)
